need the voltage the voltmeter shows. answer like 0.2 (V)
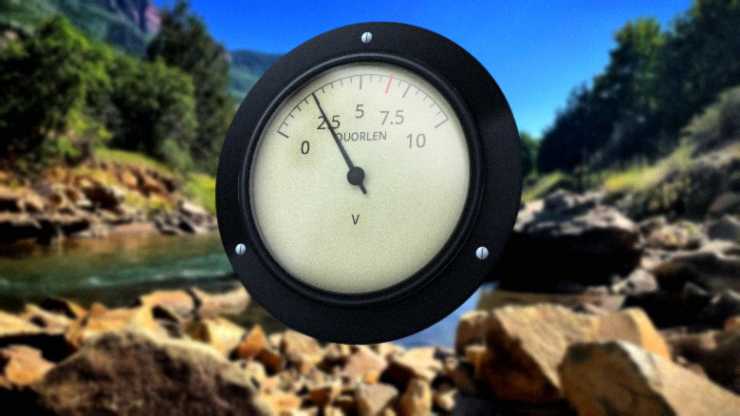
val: 2.5 (V)
